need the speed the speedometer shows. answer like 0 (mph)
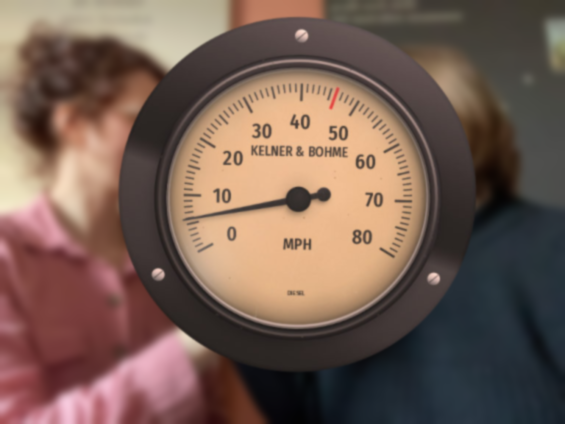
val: 6 (mph)
